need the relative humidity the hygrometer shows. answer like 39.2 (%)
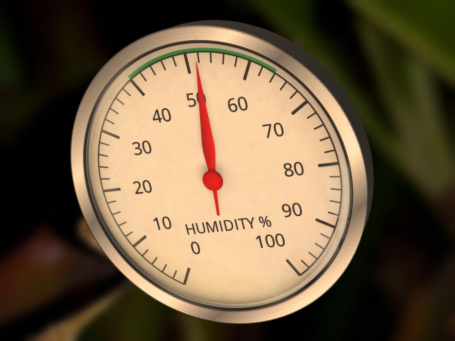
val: 52 (%)
